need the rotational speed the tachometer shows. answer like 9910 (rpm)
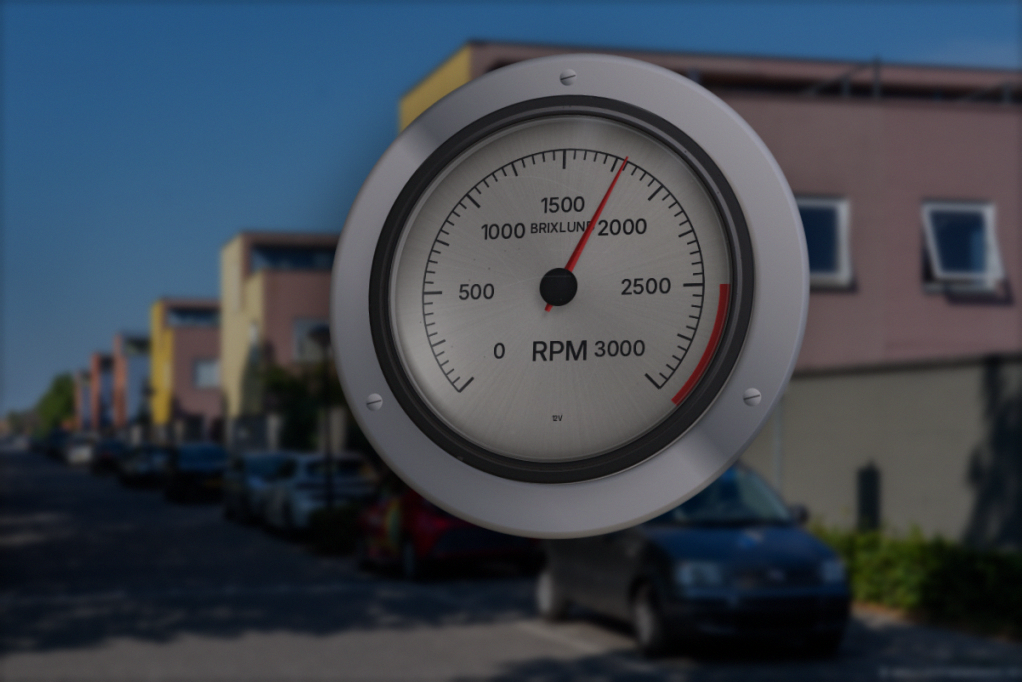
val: 1800 (rpm)
